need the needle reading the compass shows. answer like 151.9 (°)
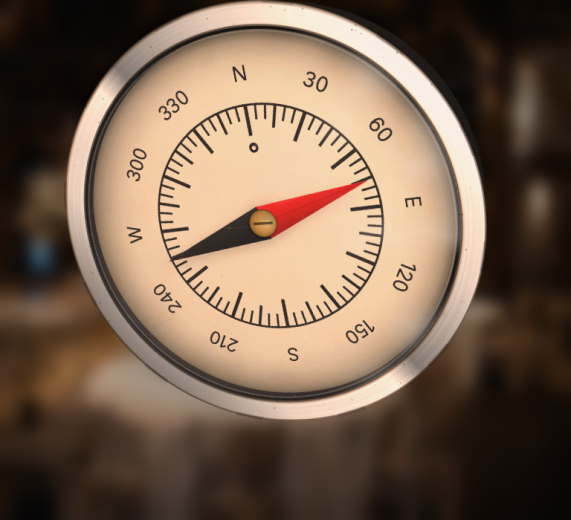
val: 75 (°)
